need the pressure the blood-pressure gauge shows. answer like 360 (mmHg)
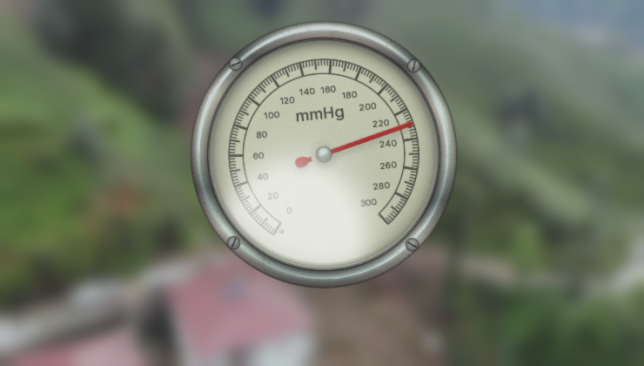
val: 230 (mmHg)
